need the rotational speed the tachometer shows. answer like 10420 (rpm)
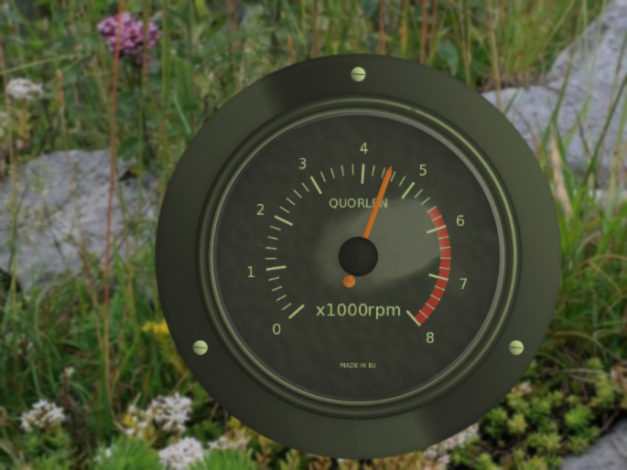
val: 4500 (rpm)
